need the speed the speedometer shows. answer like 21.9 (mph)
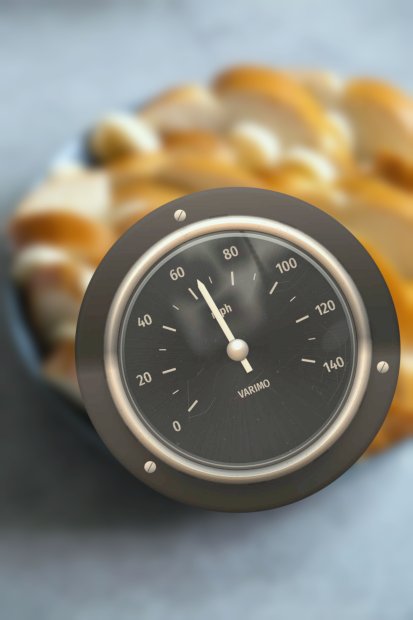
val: 65 (mph)
